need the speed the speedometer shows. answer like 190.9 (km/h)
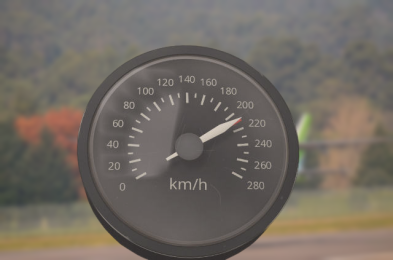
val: 210 (km/h)
